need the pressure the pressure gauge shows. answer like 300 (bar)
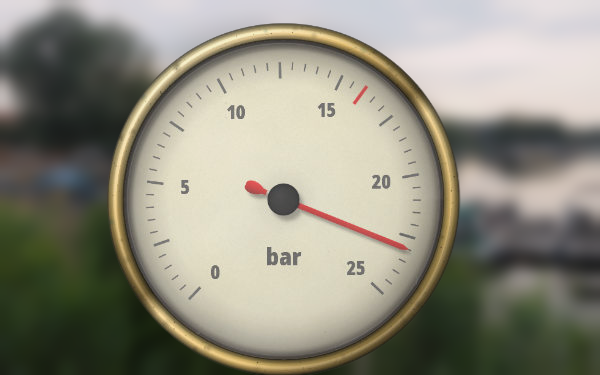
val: 23 (bar)
